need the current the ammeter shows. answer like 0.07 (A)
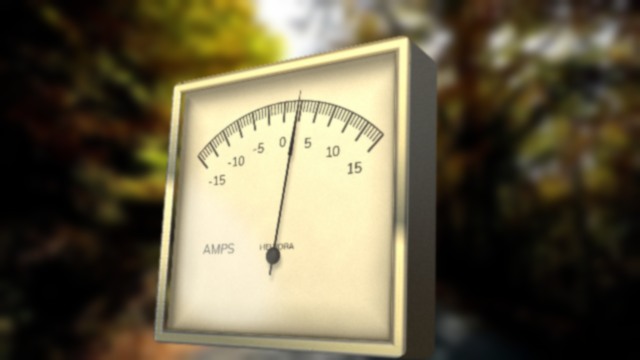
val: 2.5 (A)
